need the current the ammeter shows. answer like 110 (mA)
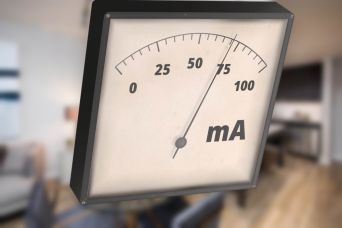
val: 70 (mA)
